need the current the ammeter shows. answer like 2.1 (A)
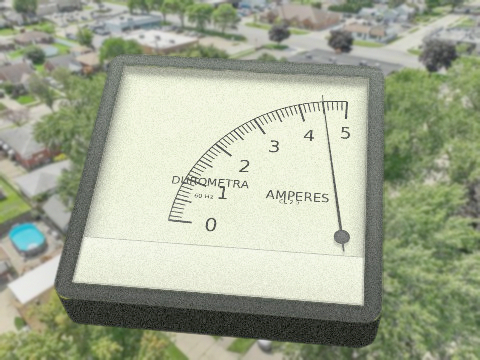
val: 4.5 (A)
